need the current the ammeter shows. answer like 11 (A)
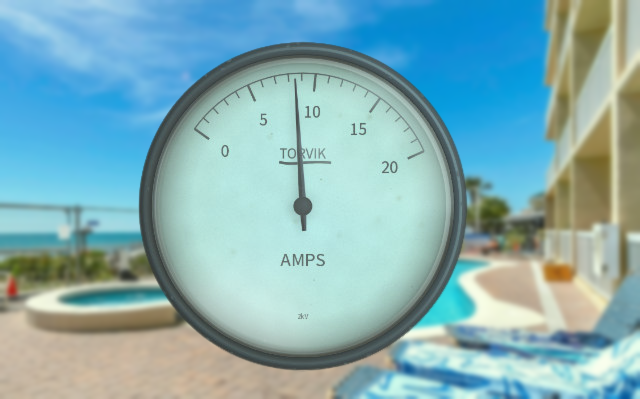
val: 8.5 (A)
